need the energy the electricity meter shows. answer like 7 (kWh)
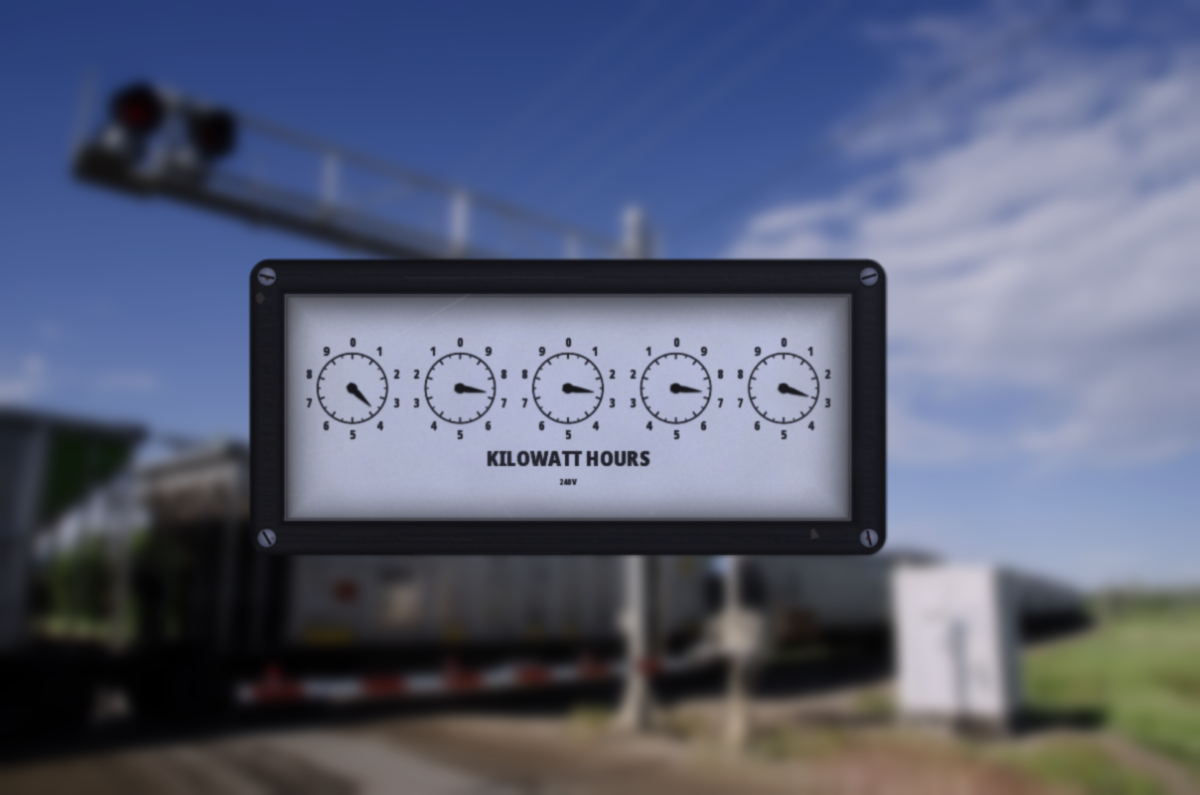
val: 37273 (kWh)
